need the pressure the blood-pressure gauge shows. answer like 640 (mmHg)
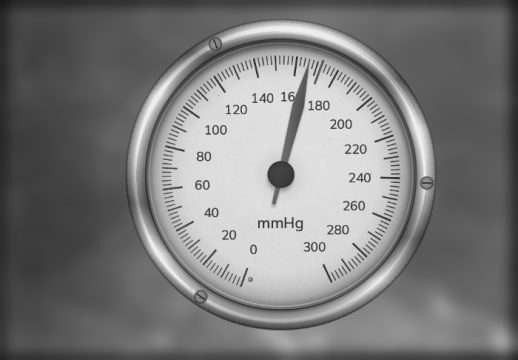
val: 166 (mmHg)
